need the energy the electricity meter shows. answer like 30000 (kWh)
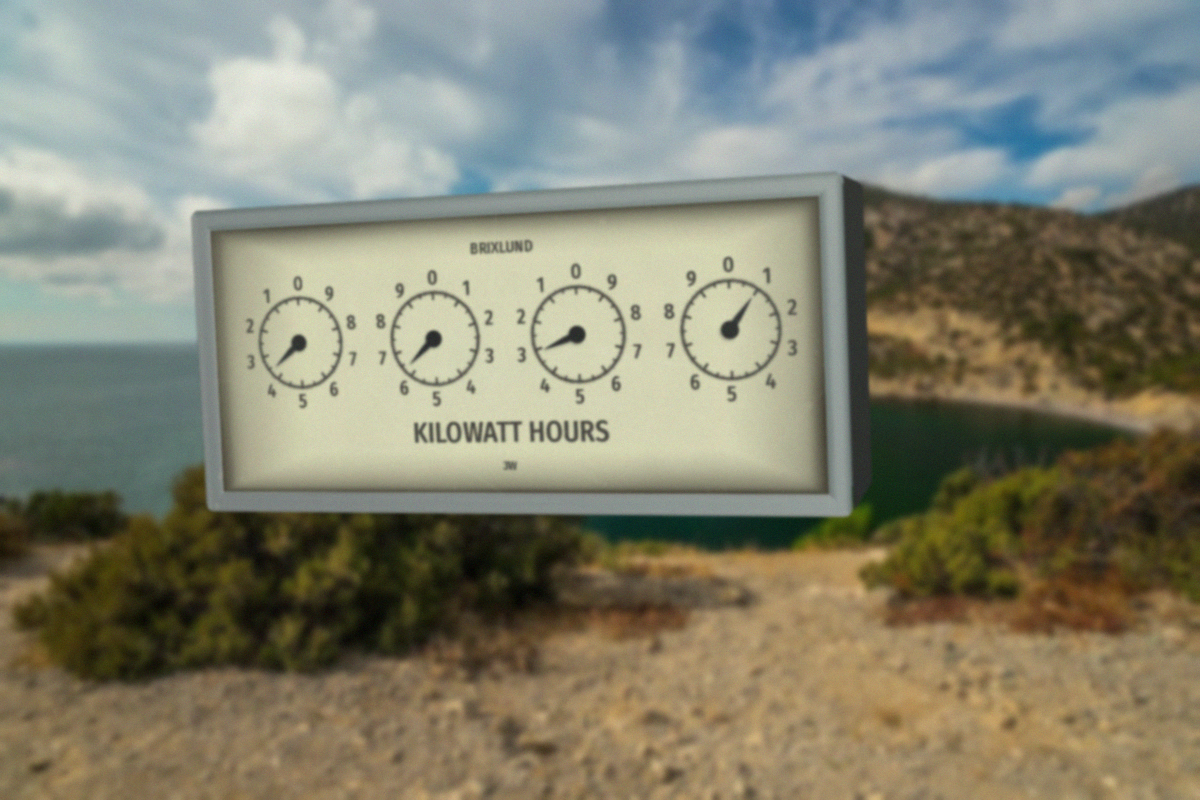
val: 3631 (kWh)
